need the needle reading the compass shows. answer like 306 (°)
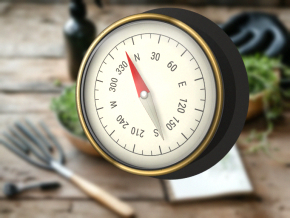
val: 350 (°)
